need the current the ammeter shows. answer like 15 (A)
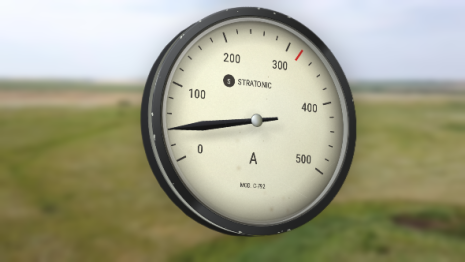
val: 40 (A)
